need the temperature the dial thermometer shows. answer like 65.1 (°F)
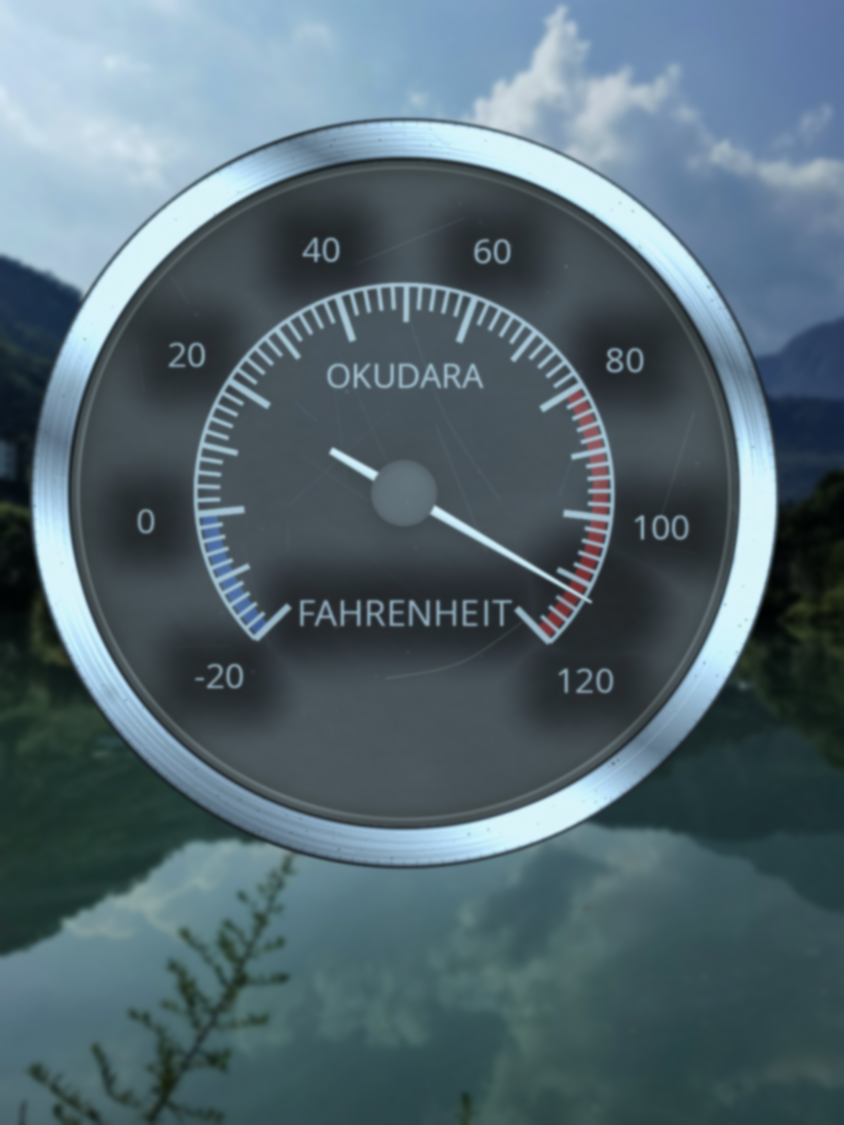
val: 112 (°F)
